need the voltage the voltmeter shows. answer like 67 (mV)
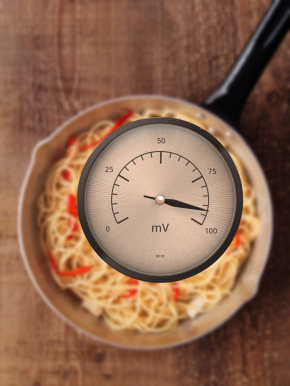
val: 92.5 (mV)
